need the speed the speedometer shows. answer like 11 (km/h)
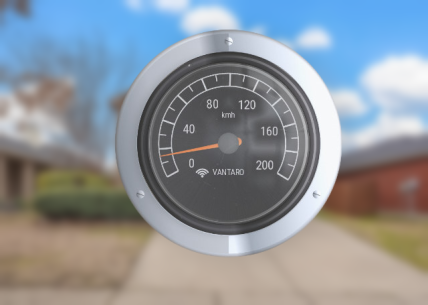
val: 15 (km/h)
